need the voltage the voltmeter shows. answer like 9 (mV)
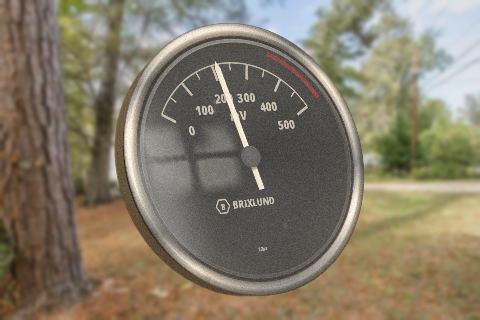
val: 200 (mV)
